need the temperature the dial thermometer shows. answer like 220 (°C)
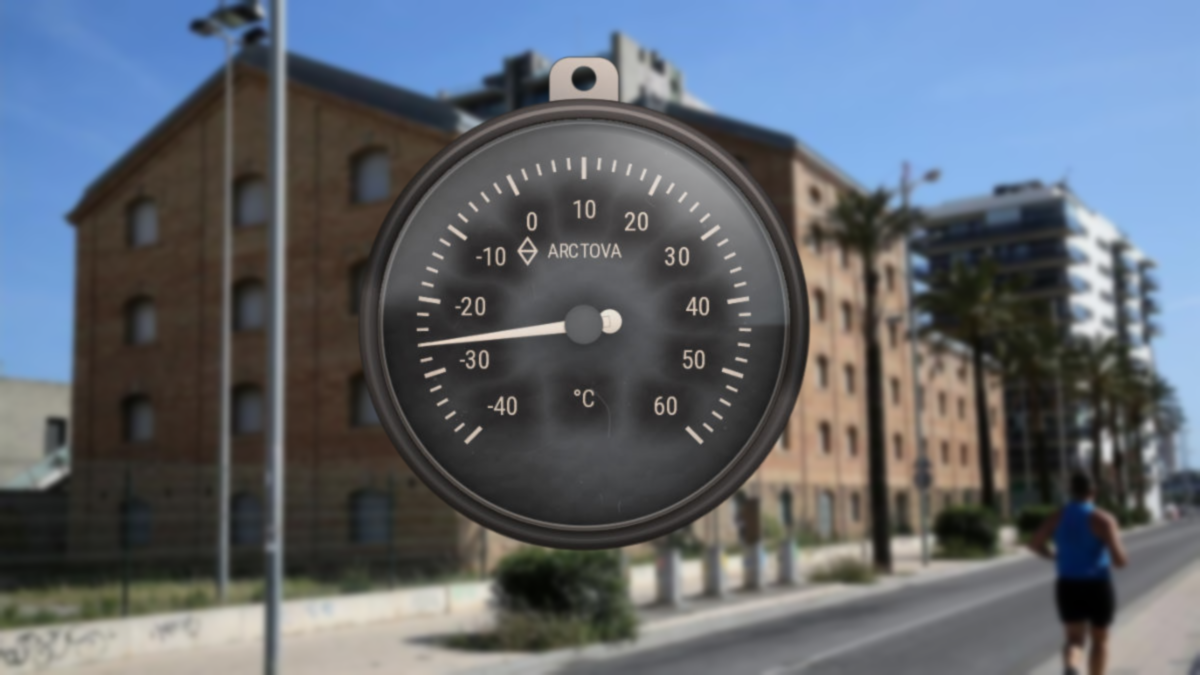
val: -26 (°C)
